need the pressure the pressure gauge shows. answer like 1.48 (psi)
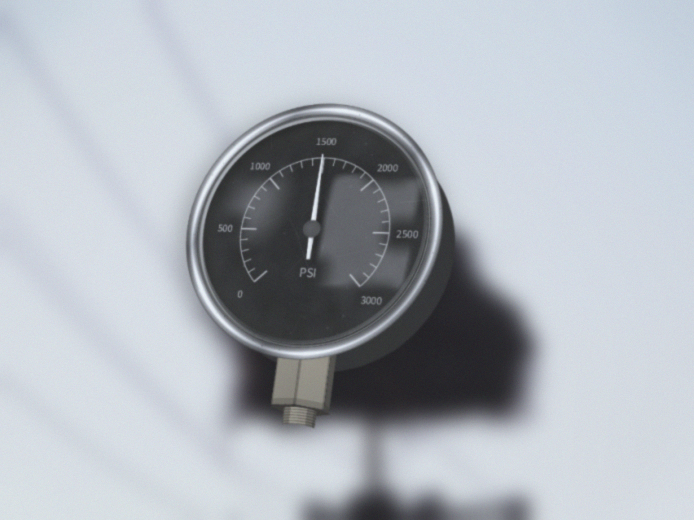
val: 1500 (psi)
